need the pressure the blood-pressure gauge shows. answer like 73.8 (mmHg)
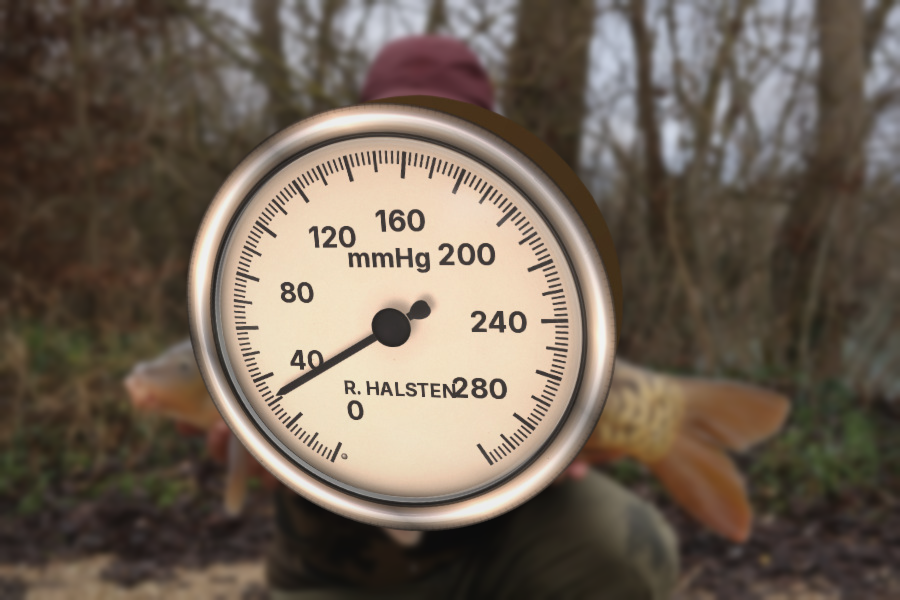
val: 32 (mmHg)
